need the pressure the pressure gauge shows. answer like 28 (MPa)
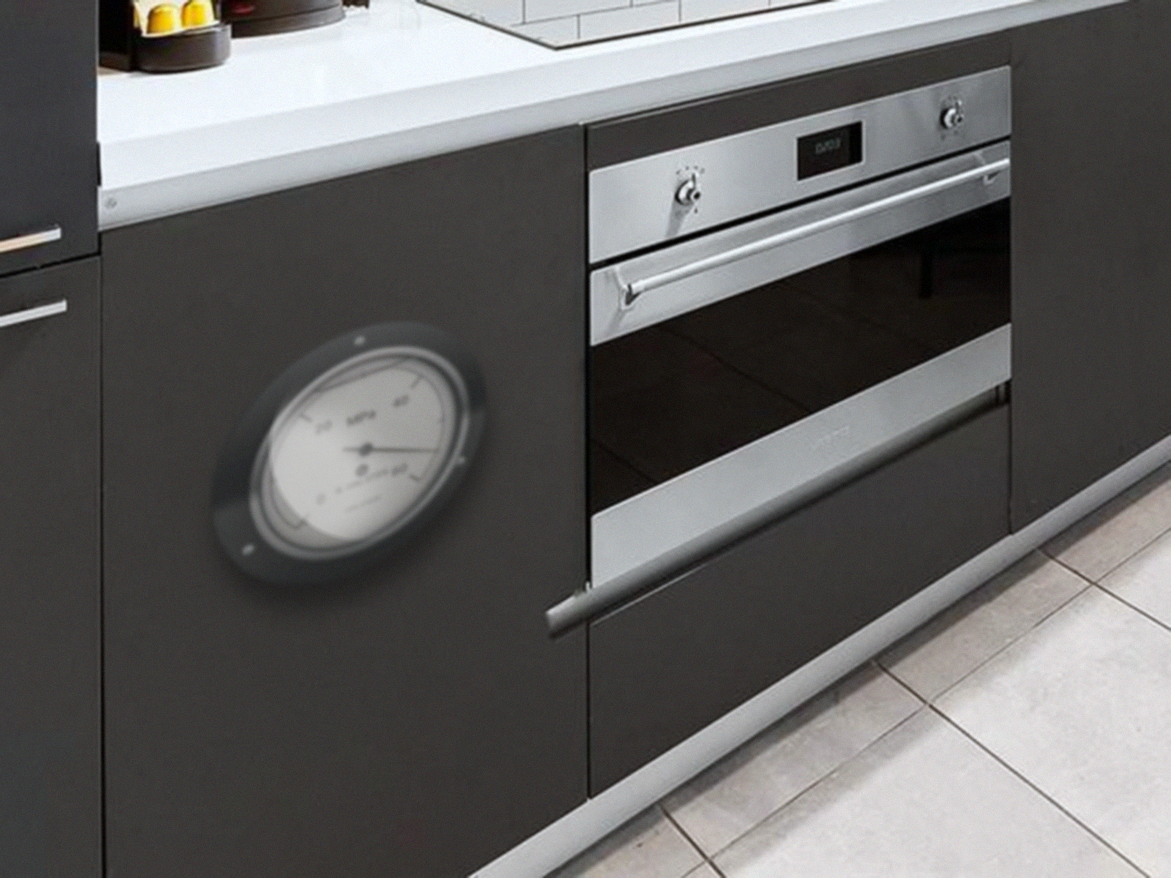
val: 55 (MPa)
